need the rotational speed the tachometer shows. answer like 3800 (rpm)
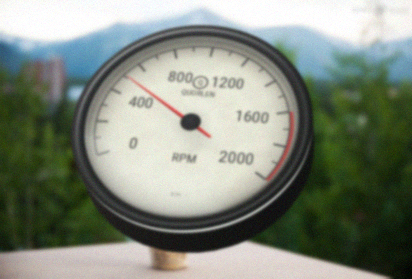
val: 500 (rpm)
